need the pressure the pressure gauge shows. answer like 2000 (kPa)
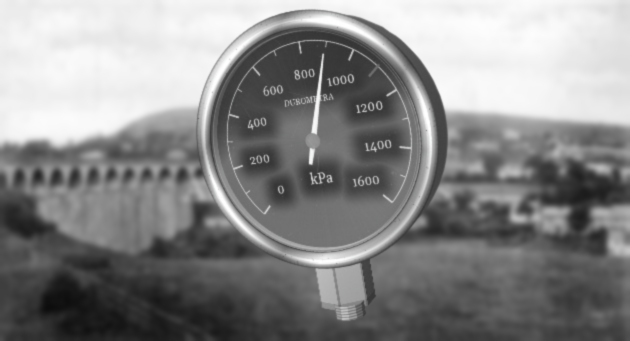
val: 900 (kPa)
